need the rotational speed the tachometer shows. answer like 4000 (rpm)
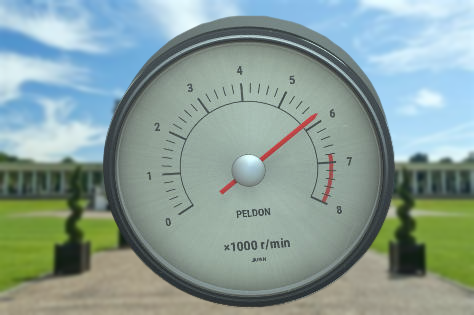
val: 5800 (rpm)
